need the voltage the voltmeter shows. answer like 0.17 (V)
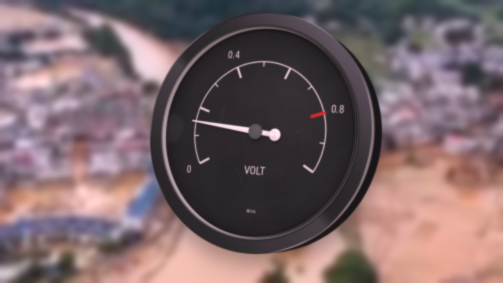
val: 0.15 (V)
